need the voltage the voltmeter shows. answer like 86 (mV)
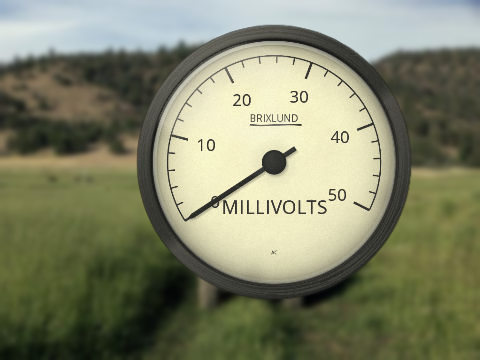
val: 0 (mV)
